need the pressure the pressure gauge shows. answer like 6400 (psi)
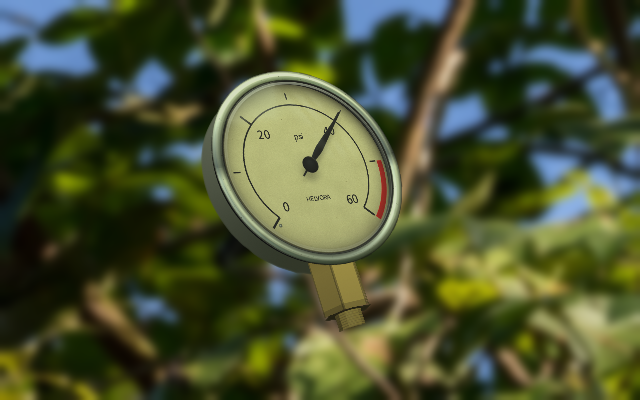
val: 40 (psi)
